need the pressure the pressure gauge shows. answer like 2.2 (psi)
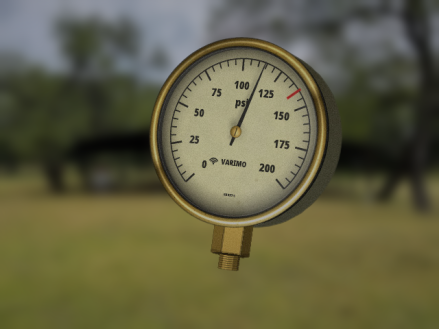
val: 115 (psi)
